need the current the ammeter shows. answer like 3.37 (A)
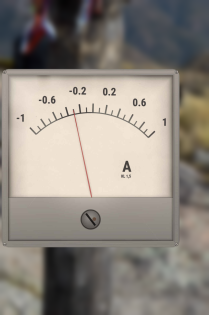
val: -0.3 (A)
